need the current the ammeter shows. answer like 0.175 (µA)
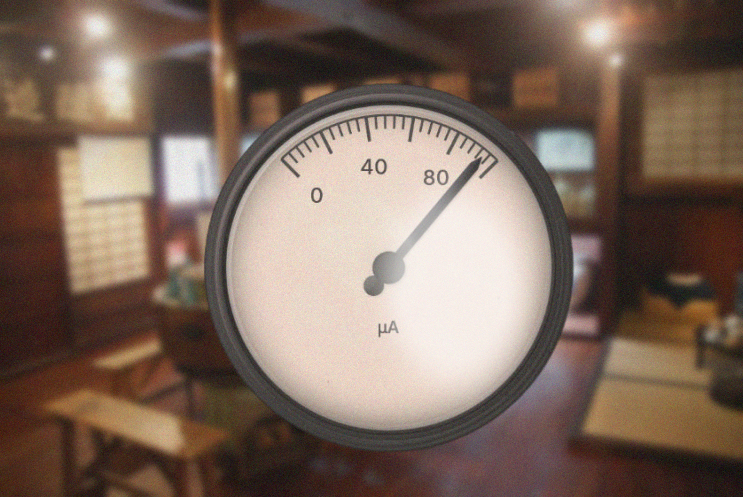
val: 94 (µA)
